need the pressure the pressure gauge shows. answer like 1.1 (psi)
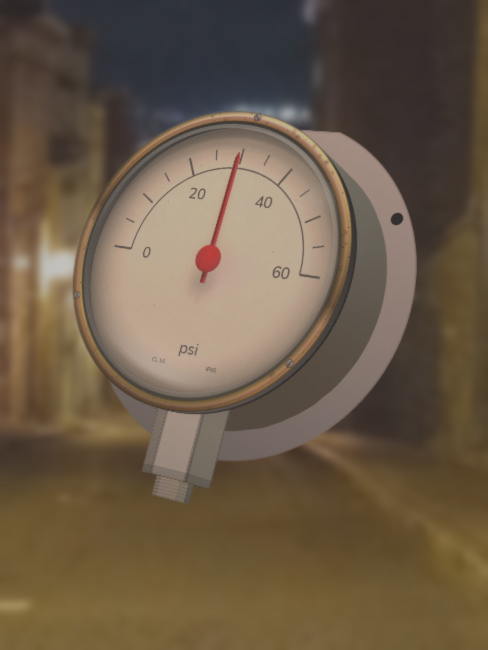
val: 30 (psi)
